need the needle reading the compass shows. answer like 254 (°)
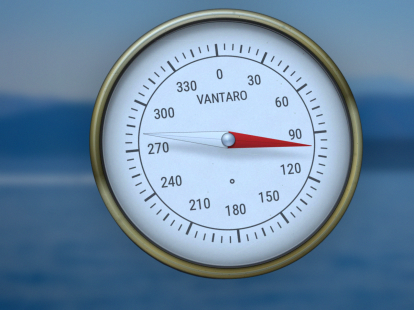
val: 100 (°)
